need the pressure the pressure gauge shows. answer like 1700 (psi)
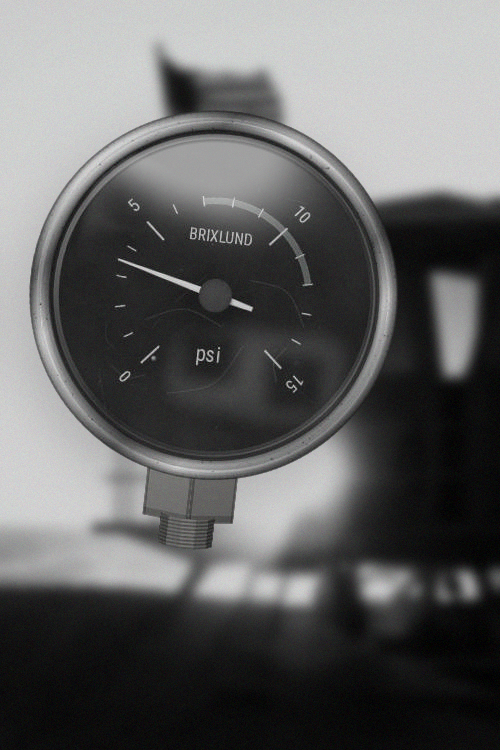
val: 3.5 (psi)
